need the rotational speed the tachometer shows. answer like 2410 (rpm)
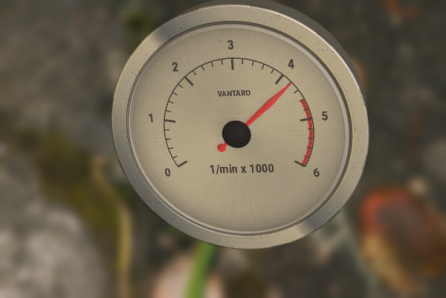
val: 4200 (rpm)
